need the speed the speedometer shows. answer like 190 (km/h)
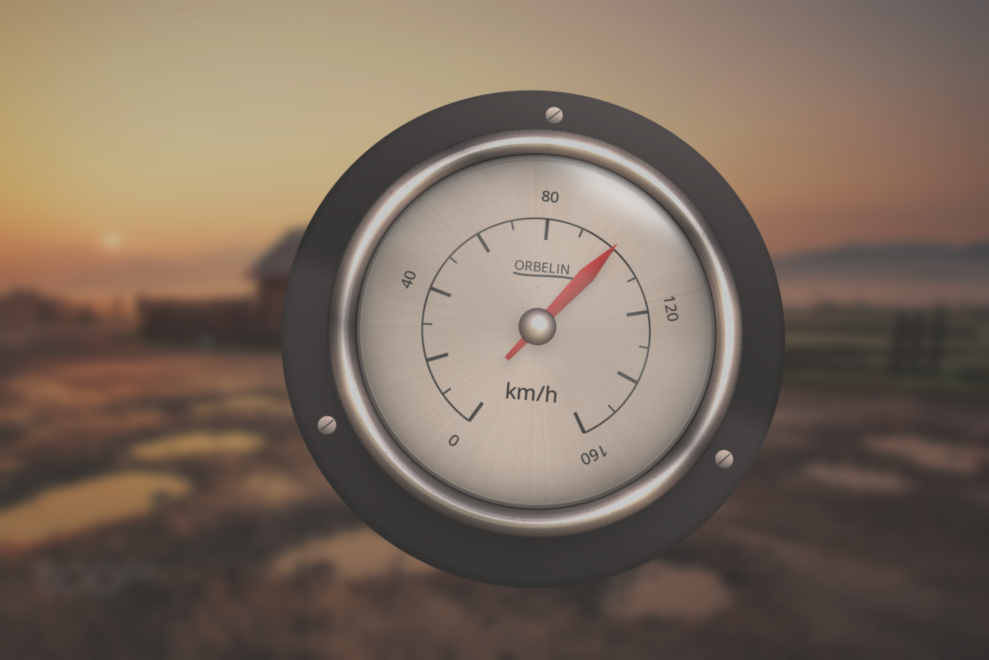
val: 100 (km/h)
